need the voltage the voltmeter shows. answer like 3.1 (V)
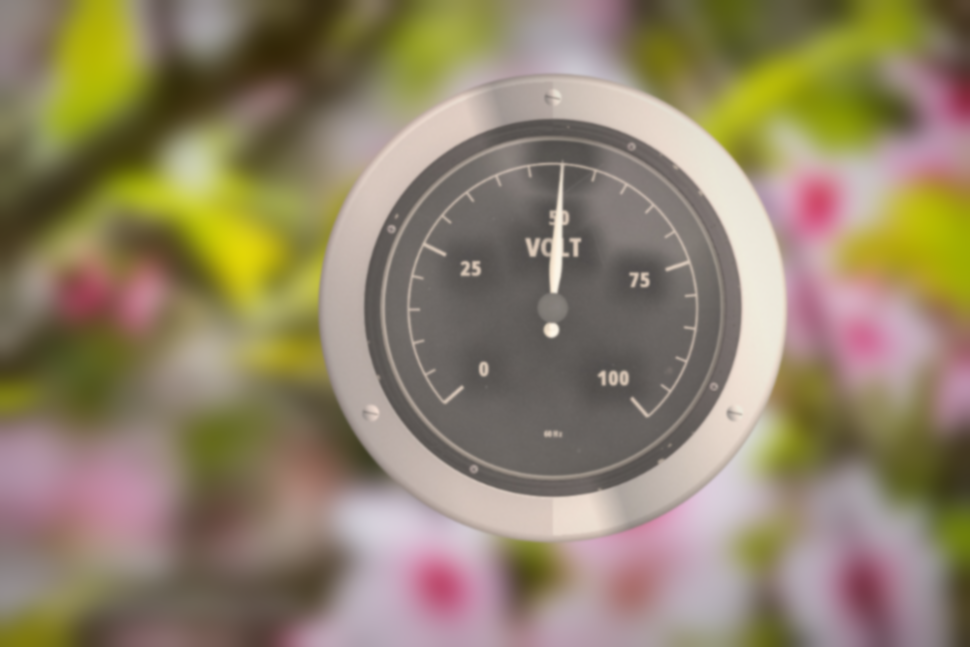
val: 50 (V)
